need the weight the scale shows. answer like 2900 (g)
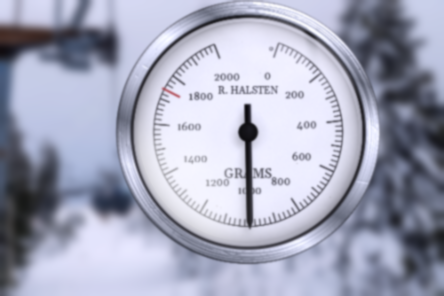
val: 1000 (g)
